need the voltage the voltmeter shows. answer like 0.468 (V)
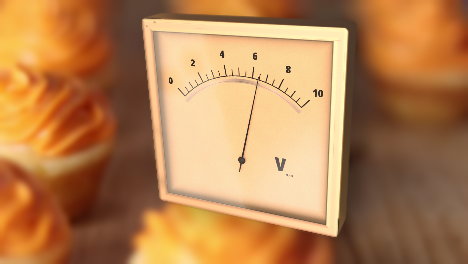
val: 6.5 (V)
